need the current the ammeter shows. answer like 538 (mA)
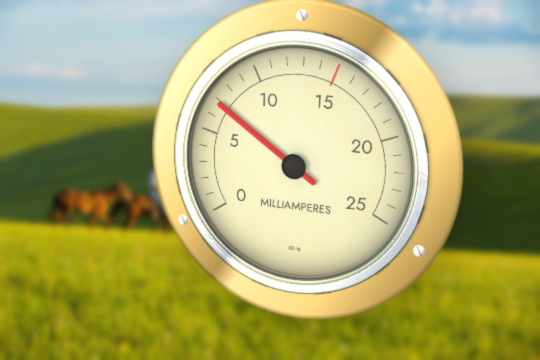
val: 7 (mA)
